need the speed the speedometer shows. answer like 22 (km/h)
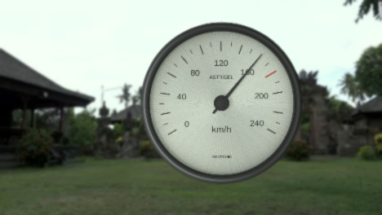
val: 160 (km/h)
